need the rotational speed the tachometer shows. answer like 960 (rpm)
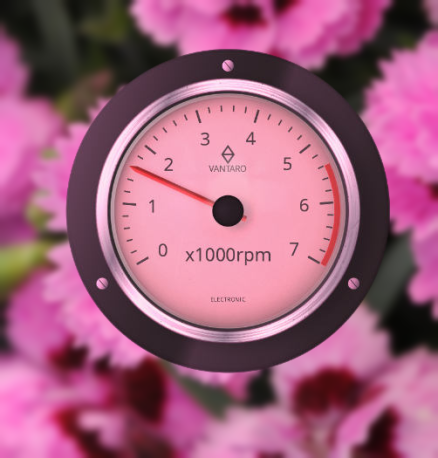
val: 1600 (rpm)
